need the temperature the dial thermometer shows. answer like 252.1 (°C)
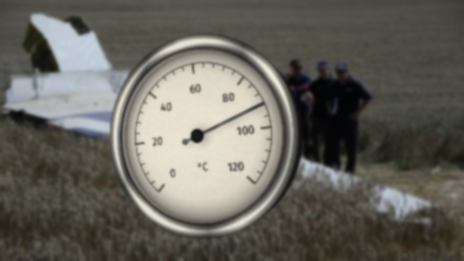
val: 92 (°C)
